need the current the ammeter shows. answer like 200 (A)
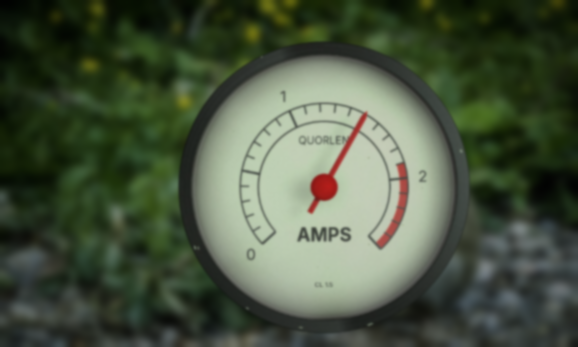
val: 1.5 (A)
